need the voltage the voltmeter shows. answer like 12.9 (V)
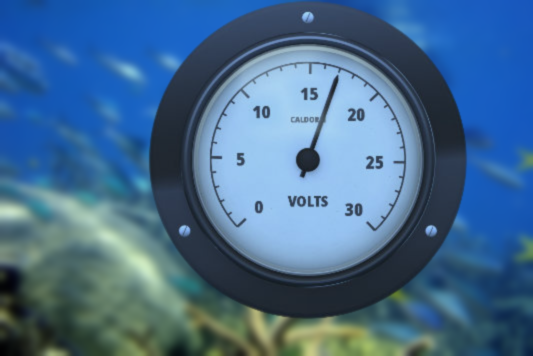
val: 17 (V)
